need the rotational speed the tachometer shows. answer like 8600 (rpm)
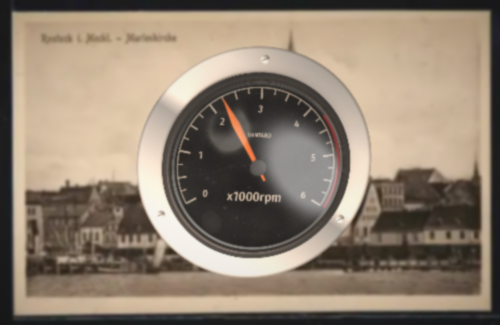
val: 2250 (rpm)
